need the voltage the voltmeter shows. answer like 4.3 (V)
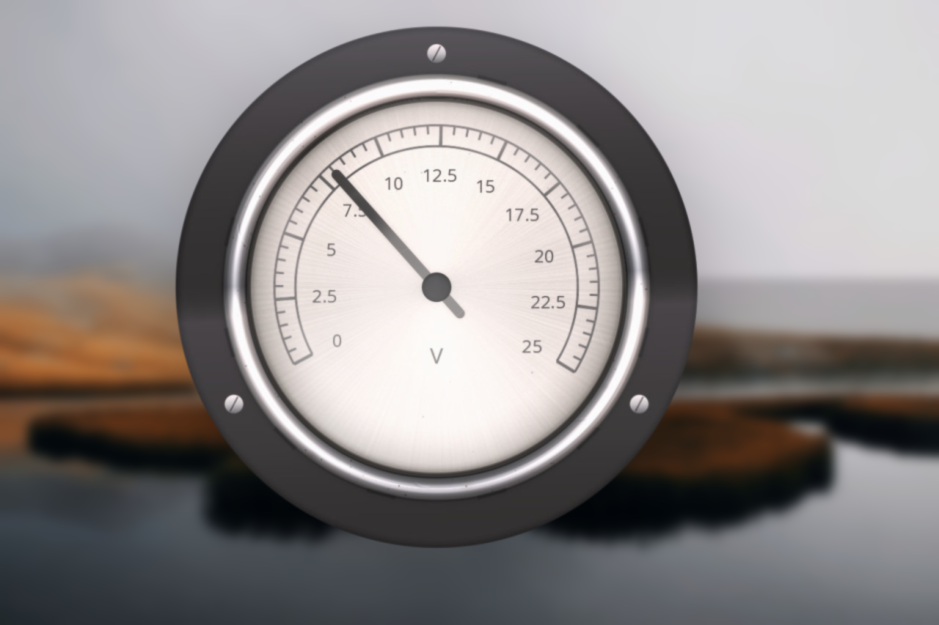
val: 8 (V)
